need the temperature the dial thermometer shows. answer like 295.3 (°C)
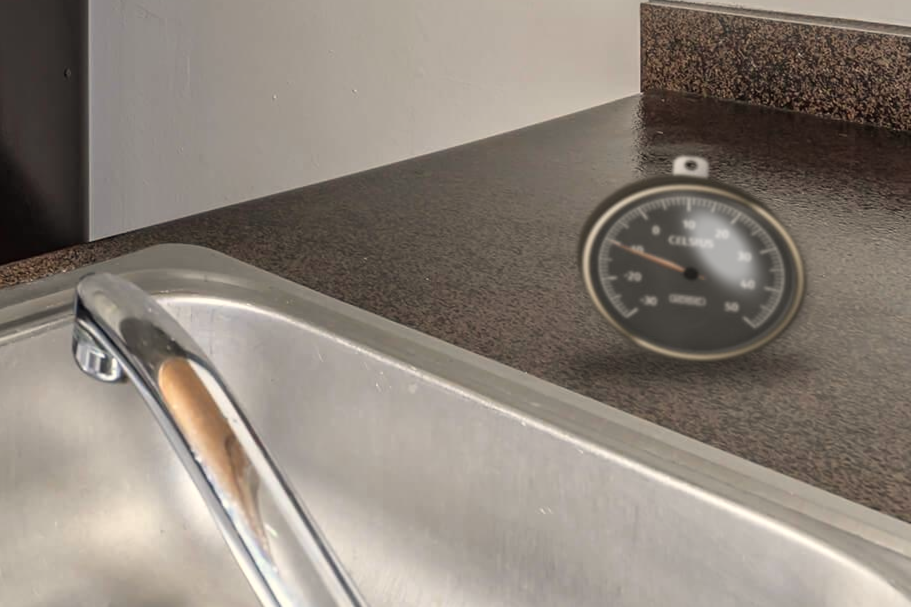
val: -10 (°C)
